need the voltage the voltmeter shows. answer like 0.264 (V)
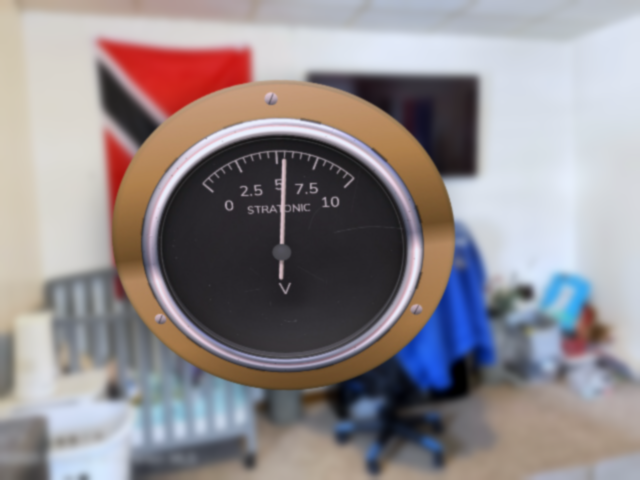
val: 5.5 (V)
